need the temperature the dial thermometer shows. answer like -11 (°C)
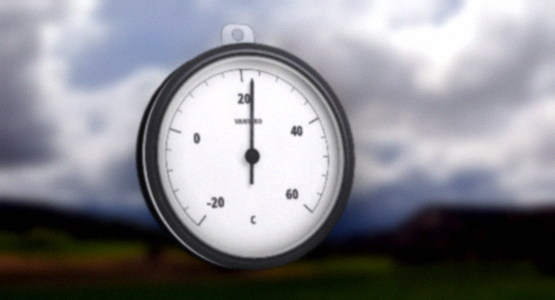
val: 22 (°C)
